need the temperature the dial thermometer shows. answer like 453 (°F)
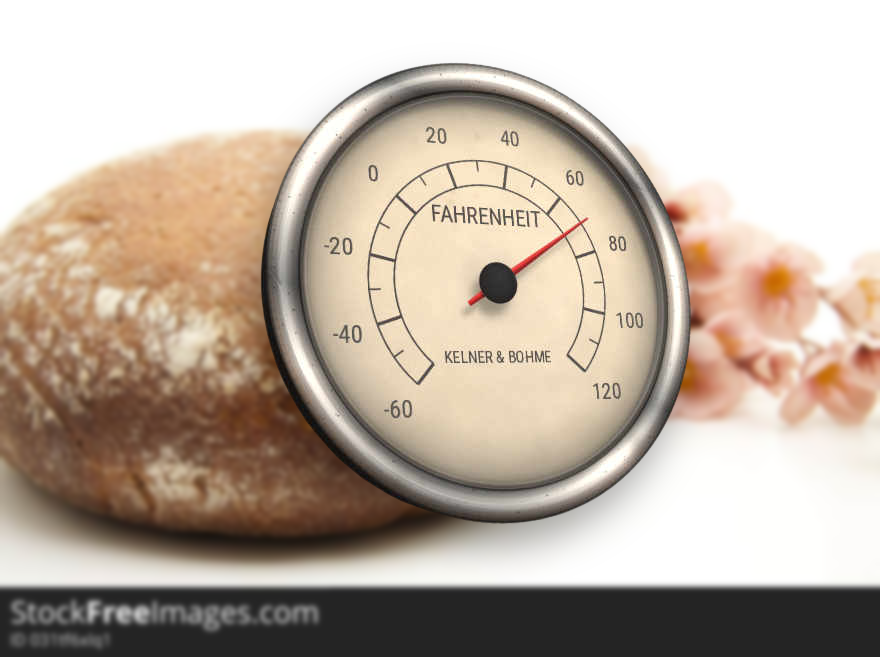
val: 70 (°F)
